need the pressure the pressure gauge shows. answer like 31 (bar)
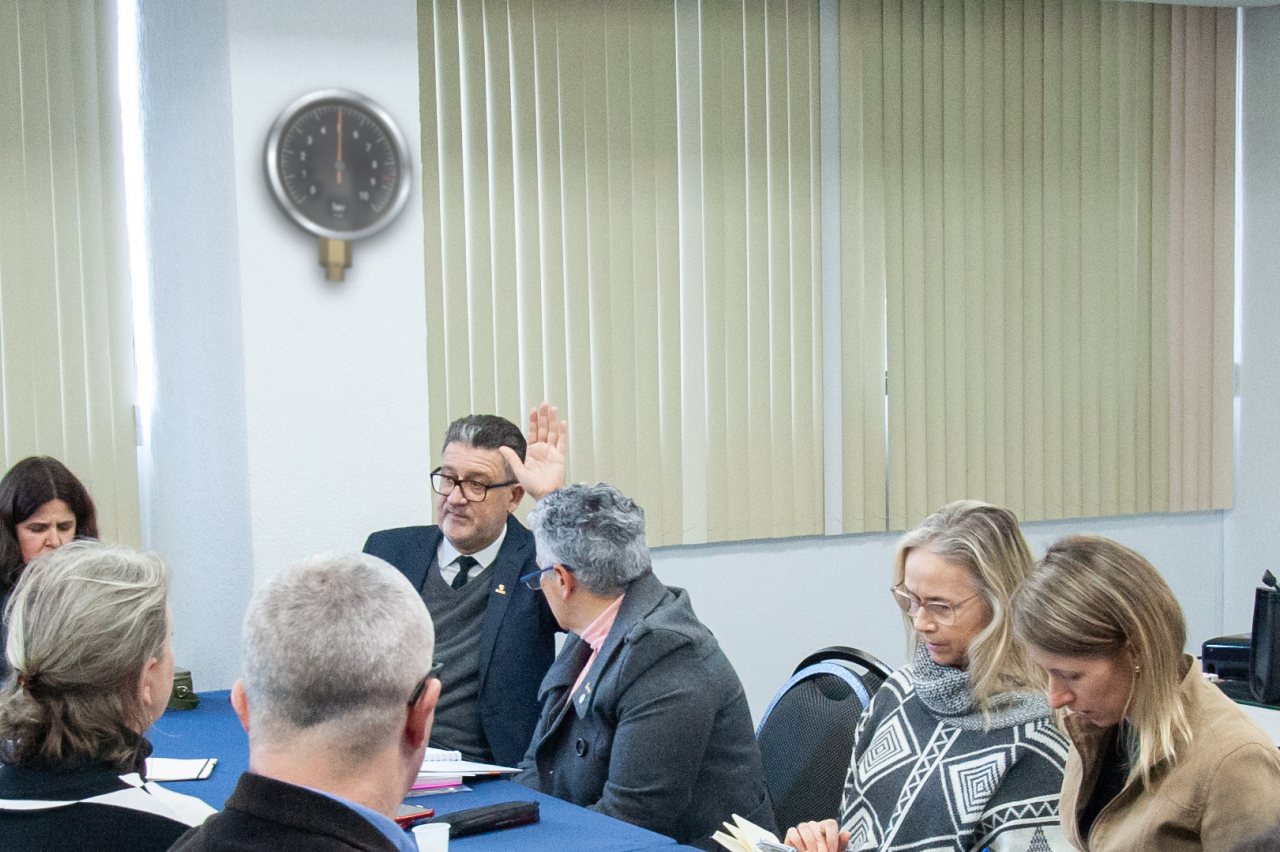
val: 5 (bar)
